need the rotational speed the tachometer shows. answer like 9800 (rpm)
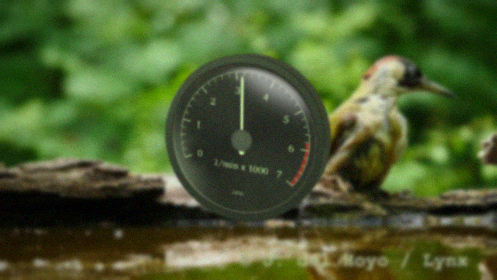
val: 3200 (rpm)
